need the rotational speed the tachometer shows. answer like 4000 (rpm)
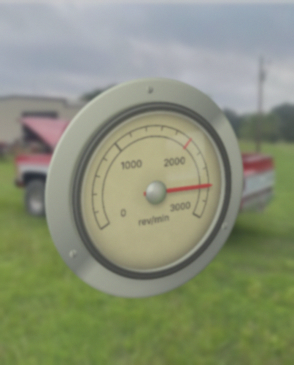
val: 2600 (rpm)
